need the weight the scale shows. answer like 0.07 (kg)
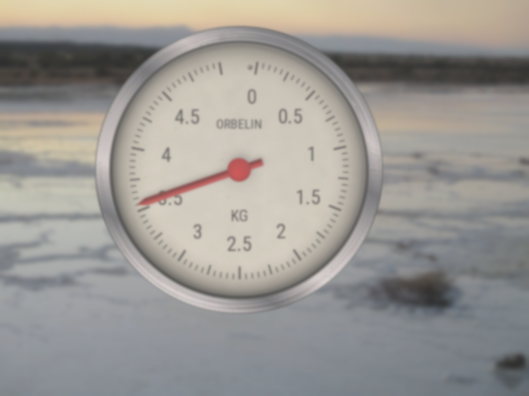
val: 3.55 (kg)
